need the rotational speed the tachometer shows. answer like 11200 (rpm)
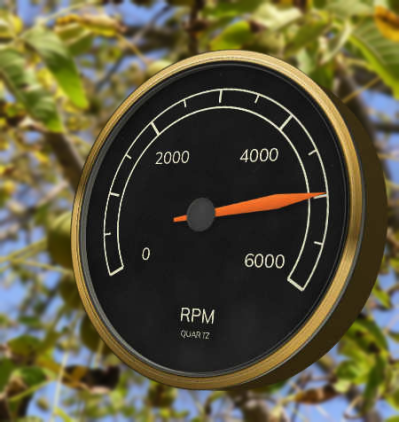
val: 5000 (rpm)
